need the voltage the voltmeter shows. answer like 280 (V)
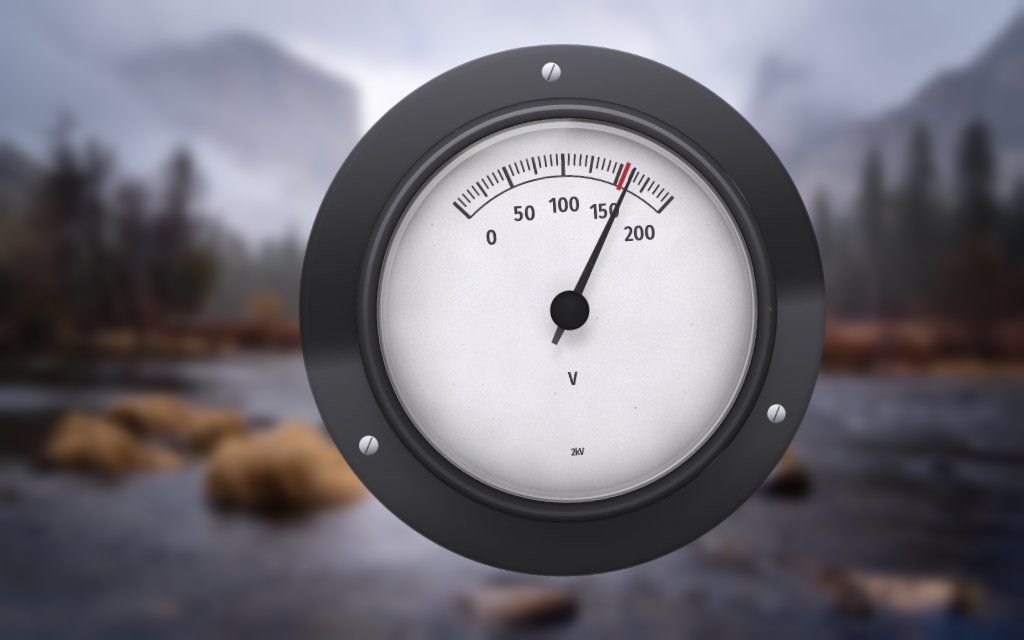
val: 160 (V)
